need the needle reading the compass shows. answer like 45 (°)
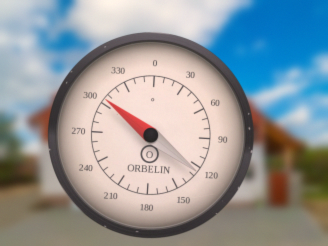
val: 305 (°)
